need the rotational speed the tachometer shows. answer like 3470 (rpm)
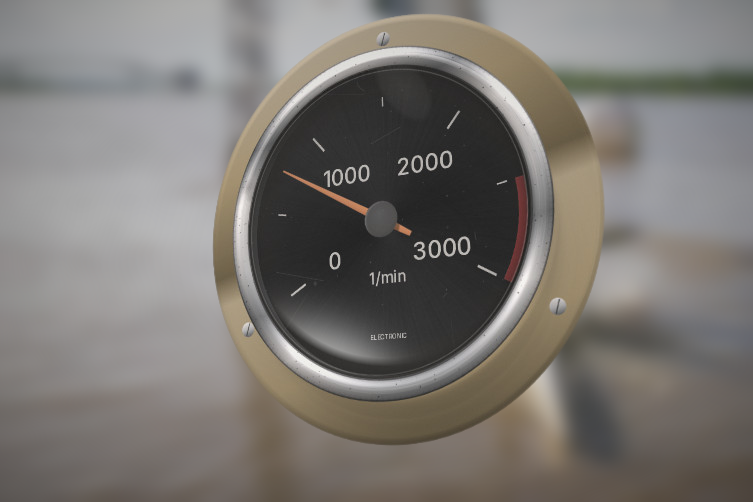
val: 750 (rpm)
